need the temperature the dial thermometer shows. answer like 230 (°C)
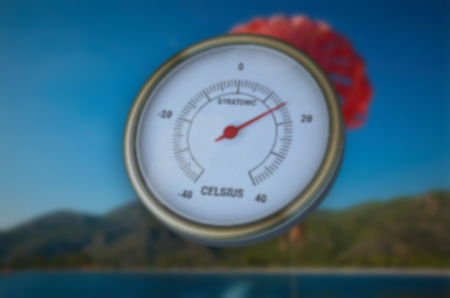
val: 15 (°C)
